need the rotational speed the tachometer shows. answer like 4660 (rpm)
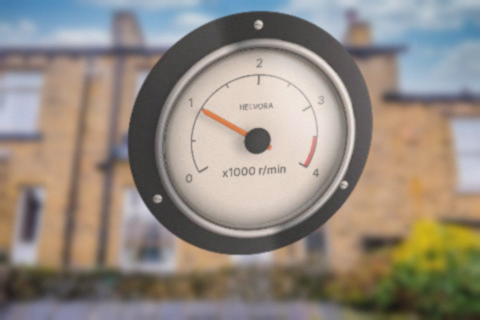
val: 1000 (rpm)
